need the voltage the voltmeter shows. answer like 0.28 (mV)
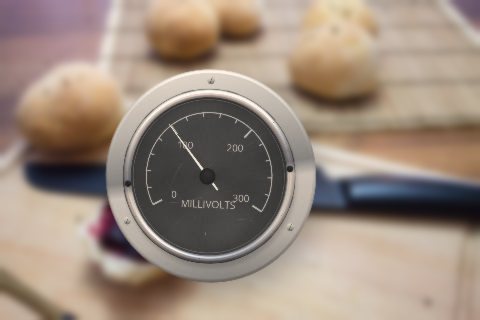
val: 100 (mV)
